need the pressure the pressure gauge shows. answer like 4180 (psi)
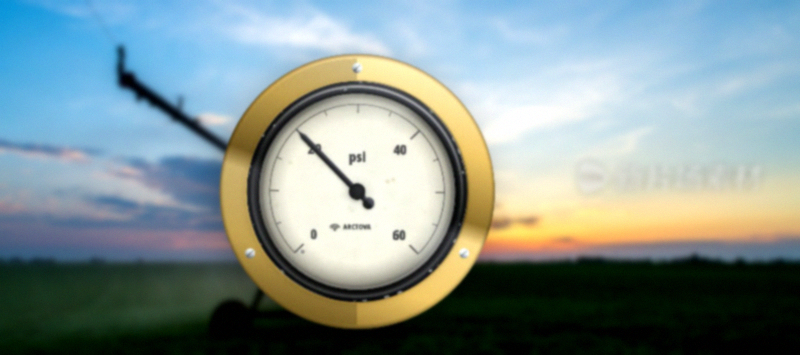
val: 20 (psi)
